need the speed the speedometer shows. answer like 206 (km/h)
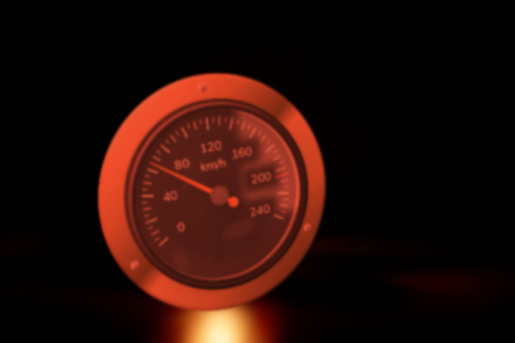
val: 65 (km/h)
